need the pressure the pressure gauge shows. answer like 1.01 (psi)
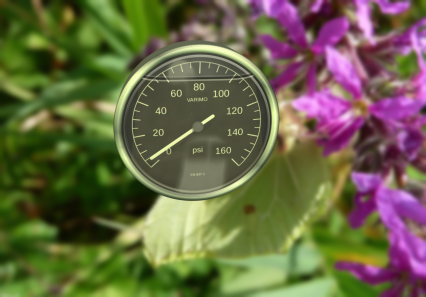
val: 5 (psi)
